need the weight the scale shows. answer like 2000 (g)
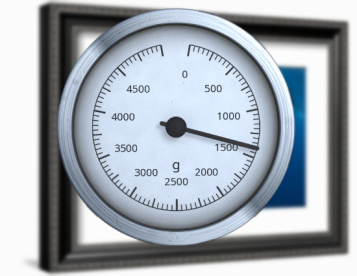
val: 1400 (g)
